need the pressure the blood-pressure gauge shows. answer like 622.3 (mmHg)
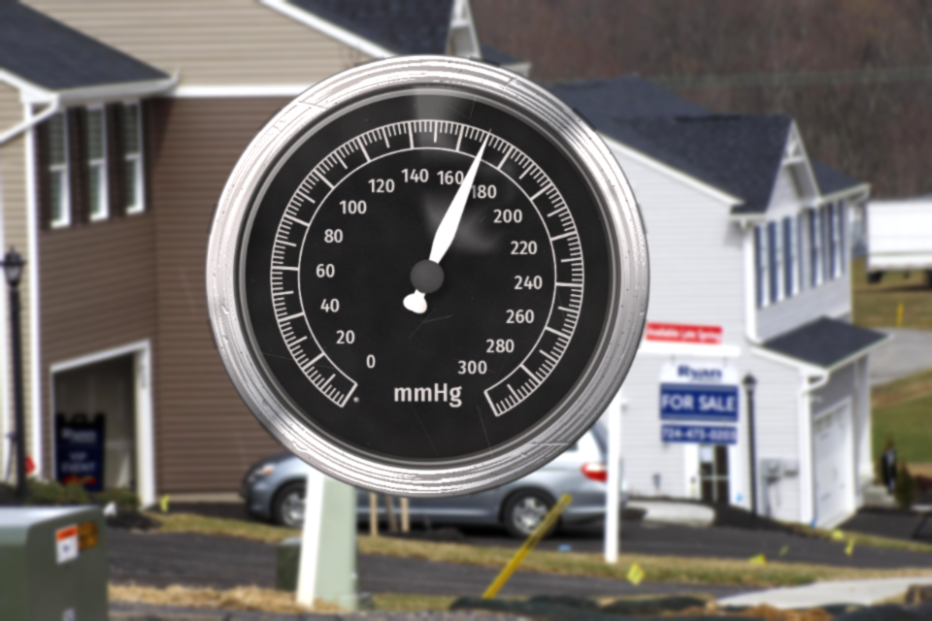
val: 170 (mmHg)
